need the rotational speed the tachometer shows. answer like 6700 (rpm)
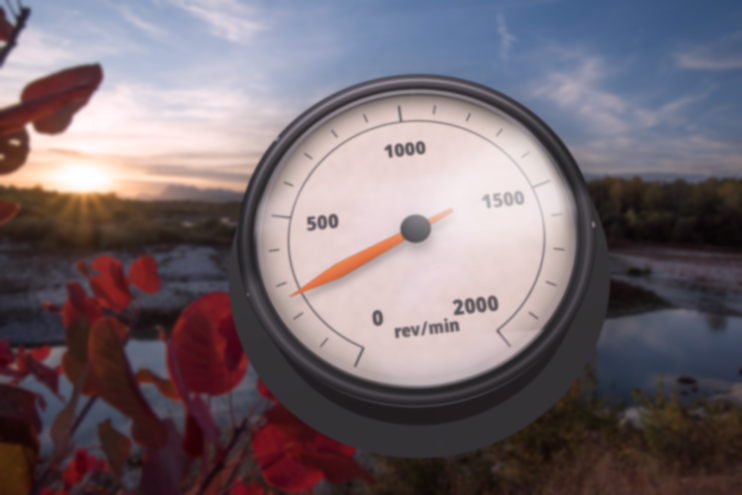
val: 250 (rpm)
